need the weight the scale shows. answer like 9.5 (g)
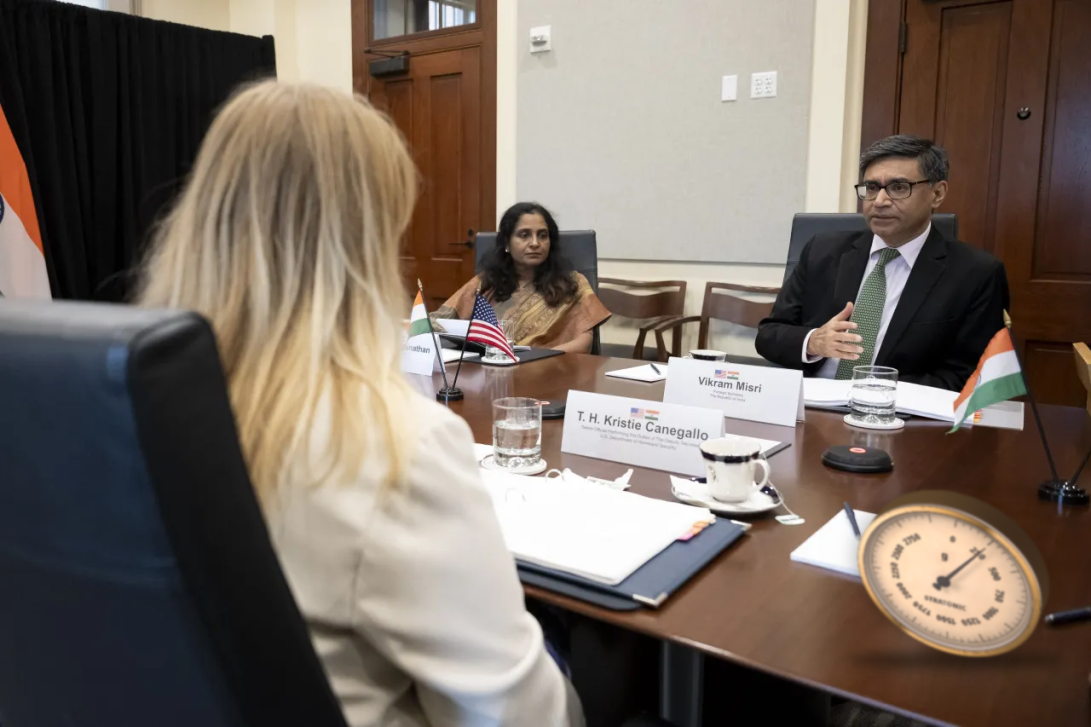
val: 250 (g)
